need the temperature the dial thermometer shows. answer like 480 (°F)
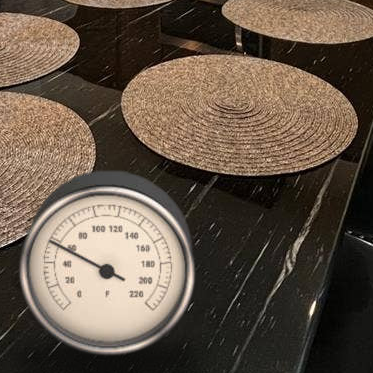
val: 60 (°F)
